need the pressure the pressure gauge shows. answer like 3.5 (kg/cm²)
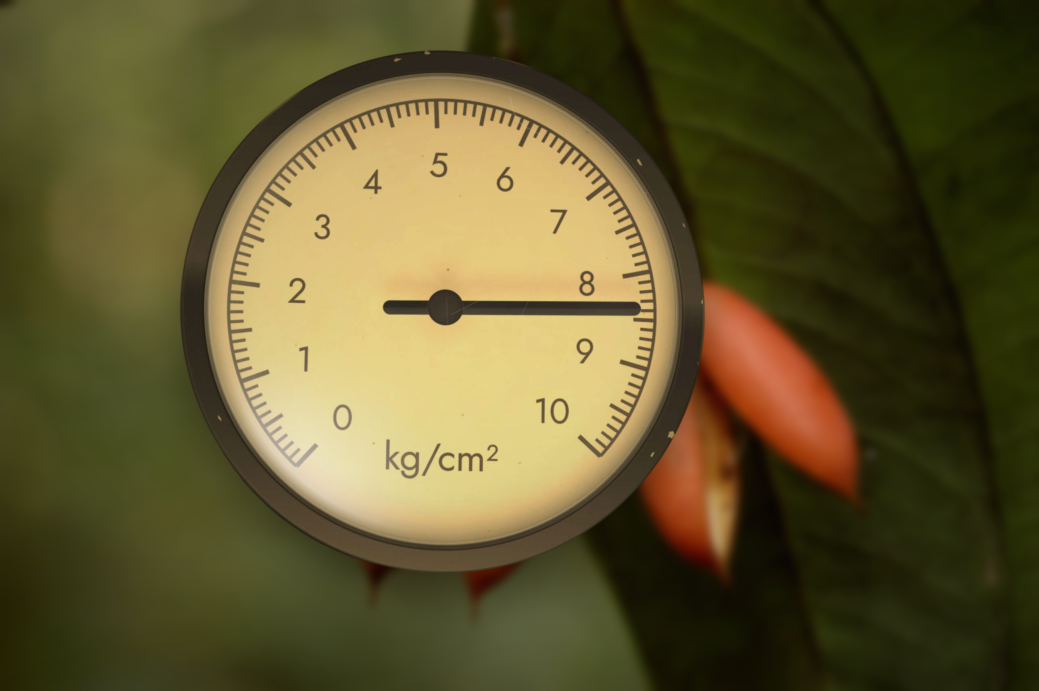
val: 8.4 (kg/cm²)
